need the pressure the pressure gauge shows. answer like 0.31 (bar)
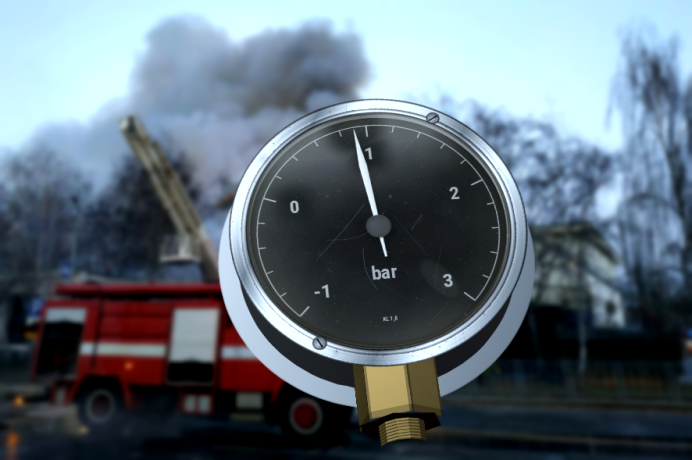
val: 0.9 (bar)
